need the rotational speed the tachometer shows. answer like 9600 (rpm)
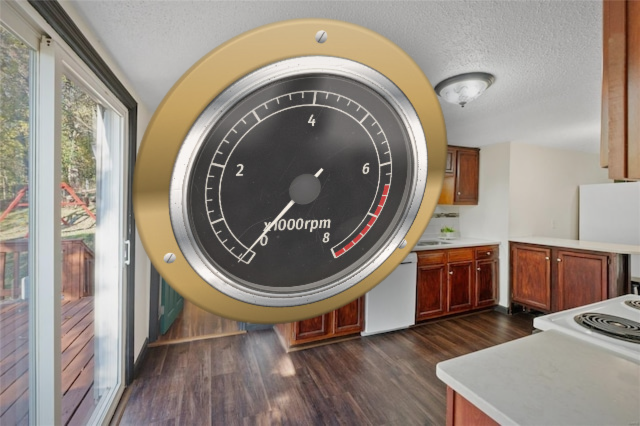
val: 200 (rpm)
